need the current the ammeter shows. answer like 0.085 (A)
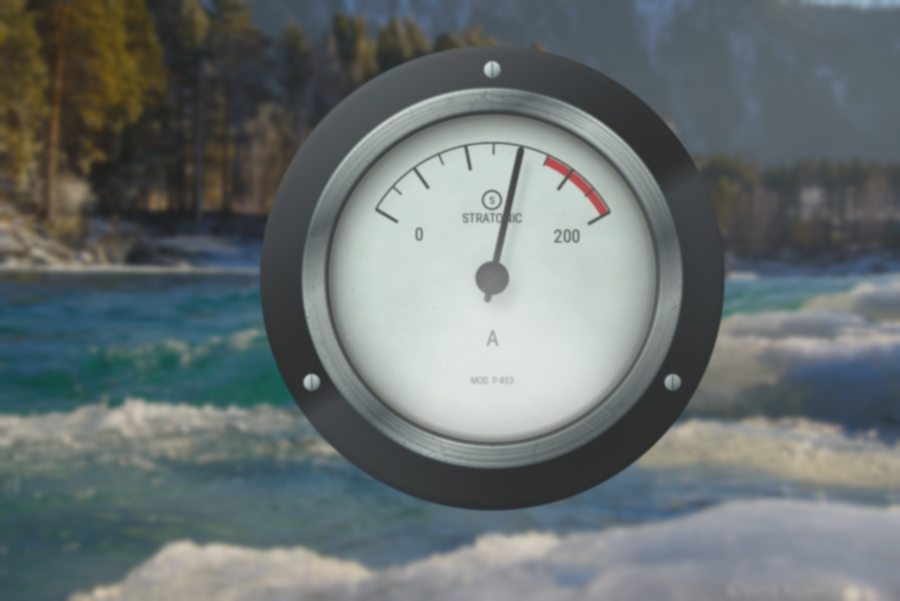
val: 120 (A)
